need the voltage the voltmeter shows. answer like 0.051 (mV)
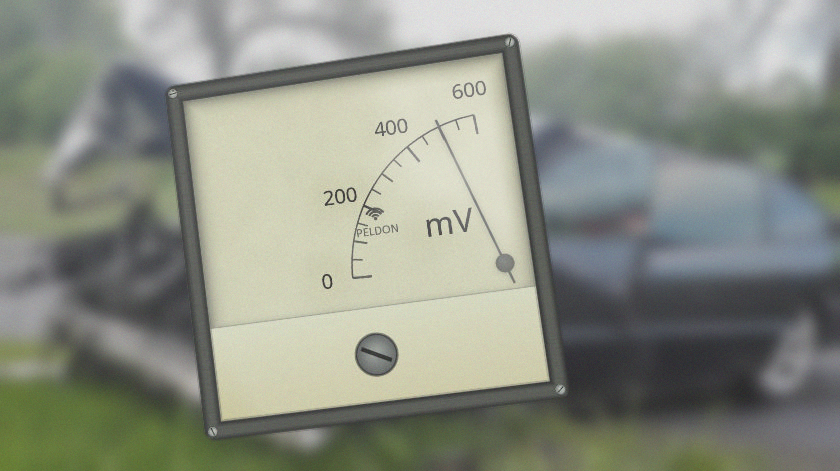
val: 500 (mV)
